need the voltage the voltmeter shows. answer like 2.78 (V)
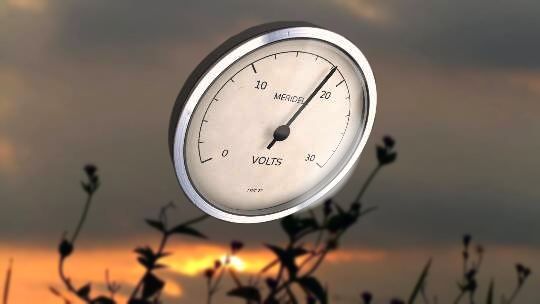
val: 18 (V)
